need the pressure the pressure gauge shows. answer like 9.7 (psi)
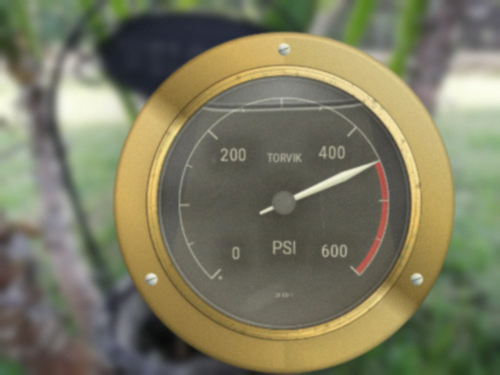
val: 450 (psi)
